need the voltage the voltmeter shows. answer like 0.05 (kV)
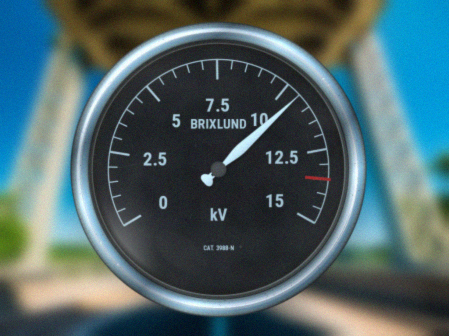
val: 10.5 (kV)
